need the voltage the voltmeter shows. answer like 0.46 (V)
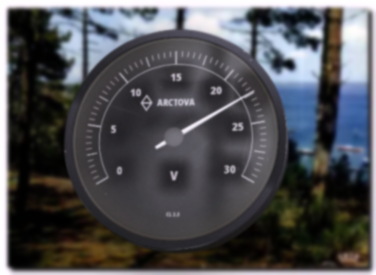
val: 22.5 (V)
